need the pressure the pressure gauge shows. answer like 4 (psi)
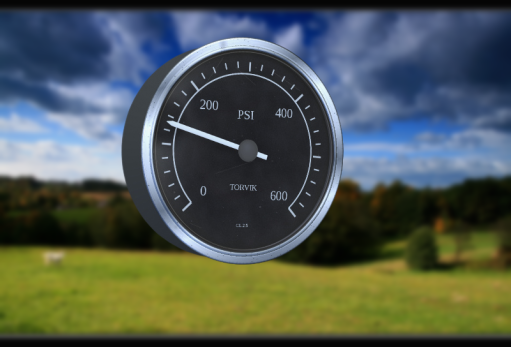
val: 130 (psi)
